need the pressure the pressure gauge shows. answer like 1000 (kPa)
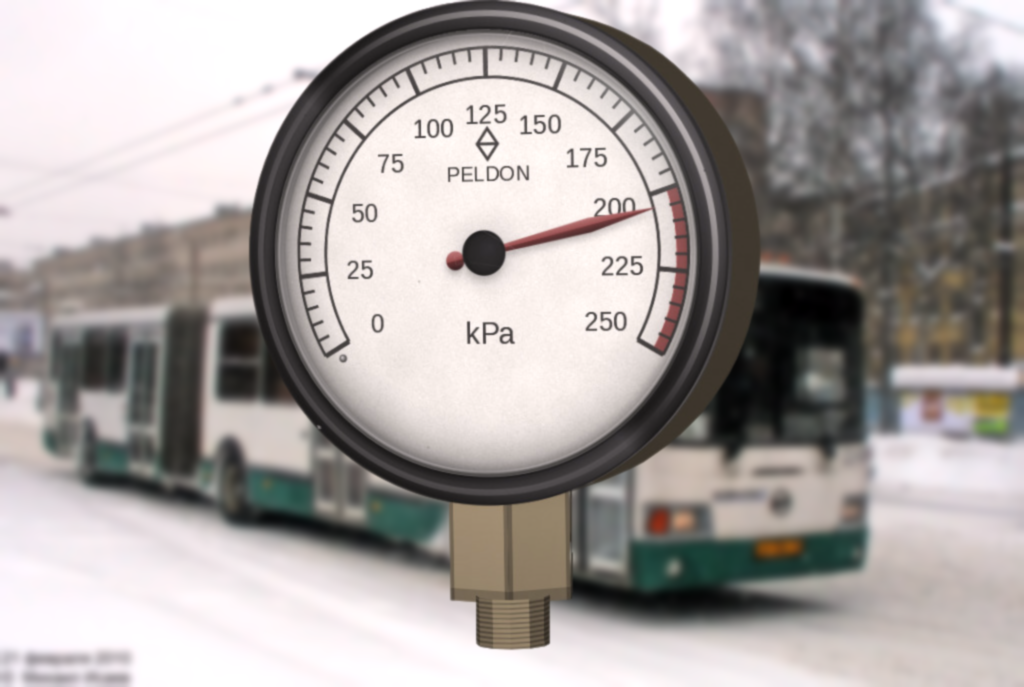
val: 205 (kPa)
